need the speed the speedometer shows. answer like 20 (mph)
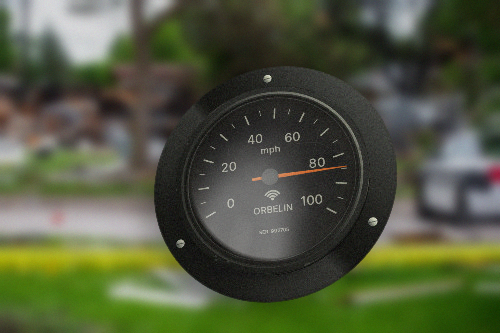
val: 85 (mph)
